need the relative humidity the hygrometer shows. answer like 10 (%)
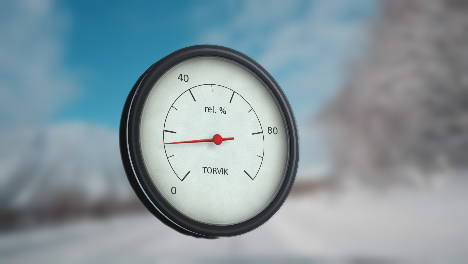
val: 15 (%)
